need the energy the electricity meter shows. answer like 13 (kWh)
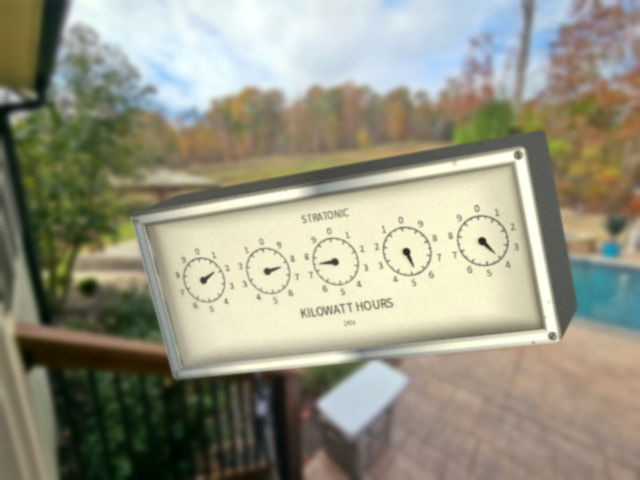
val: 17754 (kWh)
